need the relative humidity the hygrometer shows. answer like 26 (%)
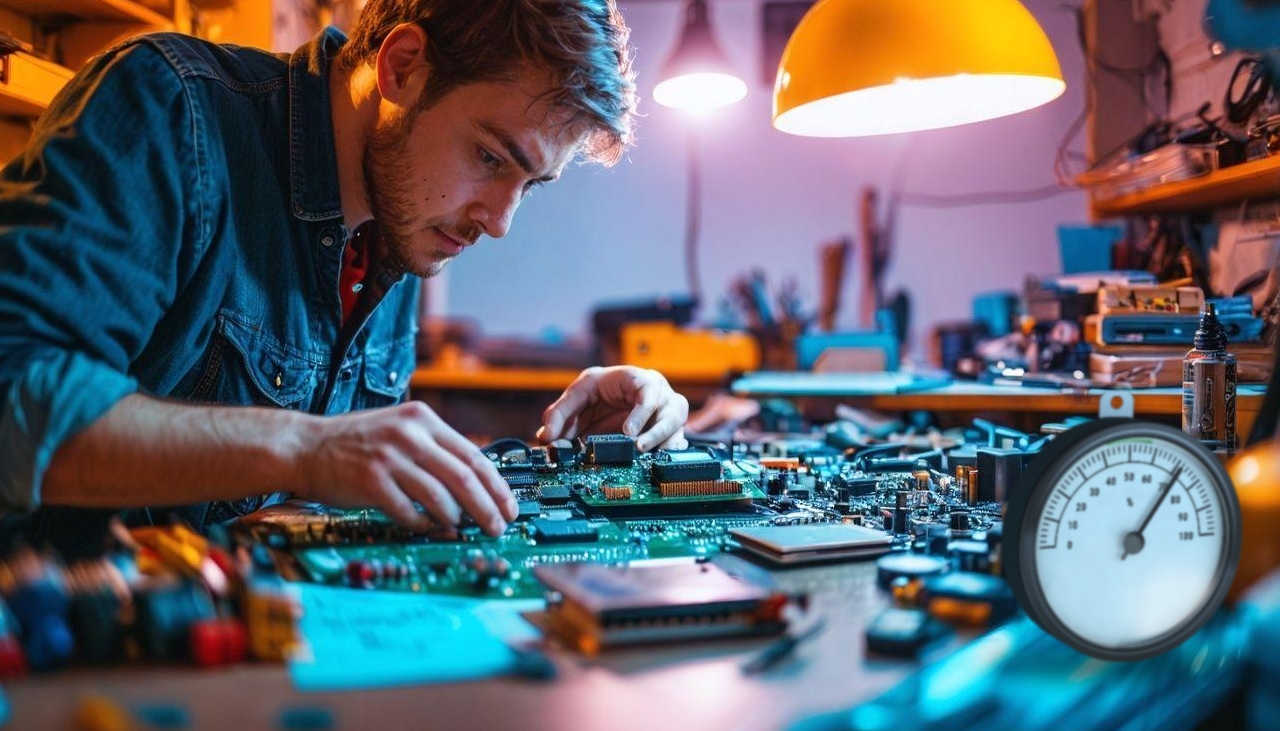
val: 70 (%)
